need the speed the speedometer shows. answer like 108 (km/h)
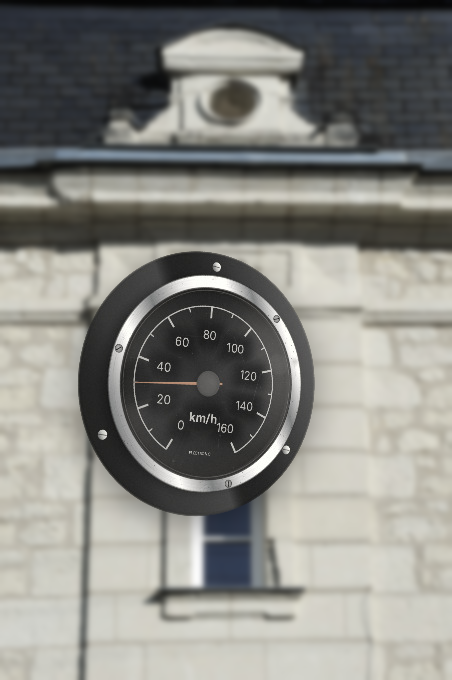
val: 30 (km/h)
